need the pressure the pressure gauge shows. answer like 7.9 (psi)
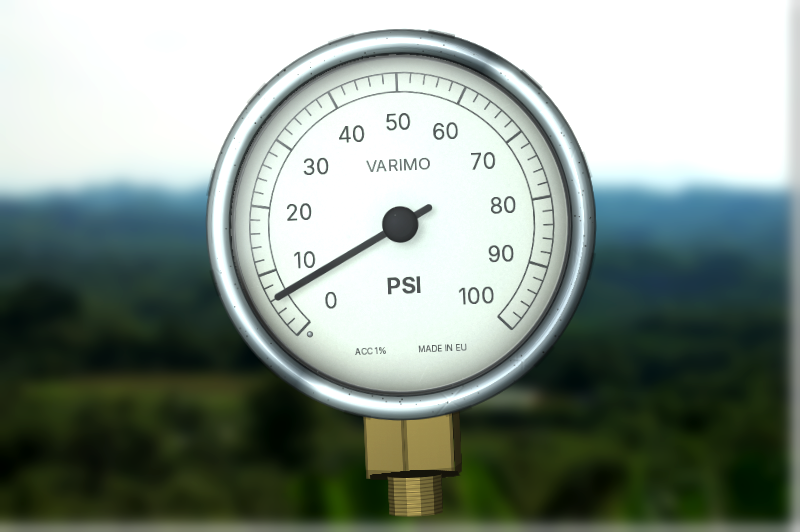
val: 6 (psi)
